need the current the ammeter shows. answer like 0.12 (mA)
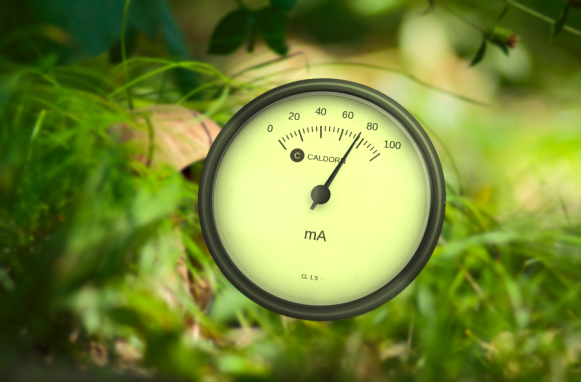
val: 76 (mA)
